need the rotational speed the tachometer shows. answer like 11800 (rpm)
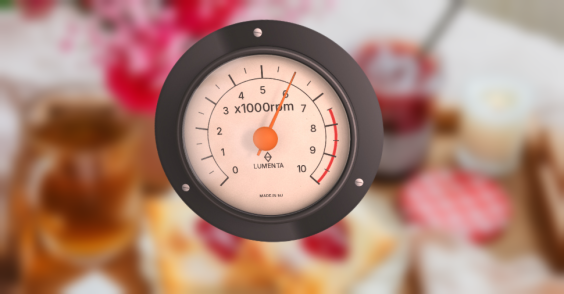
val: 6000 (rpm)
